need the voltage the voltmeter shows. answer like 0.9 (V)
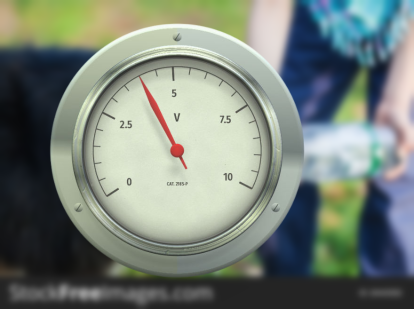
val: 4 (V)
